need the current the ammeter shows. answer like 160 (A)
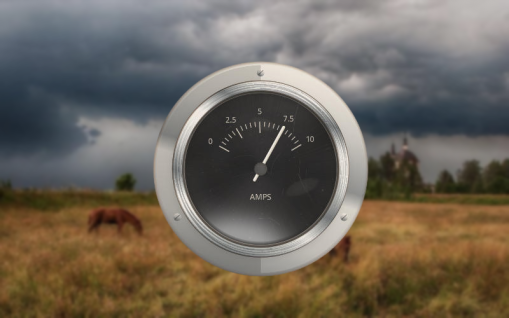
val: 7.5 (A)
